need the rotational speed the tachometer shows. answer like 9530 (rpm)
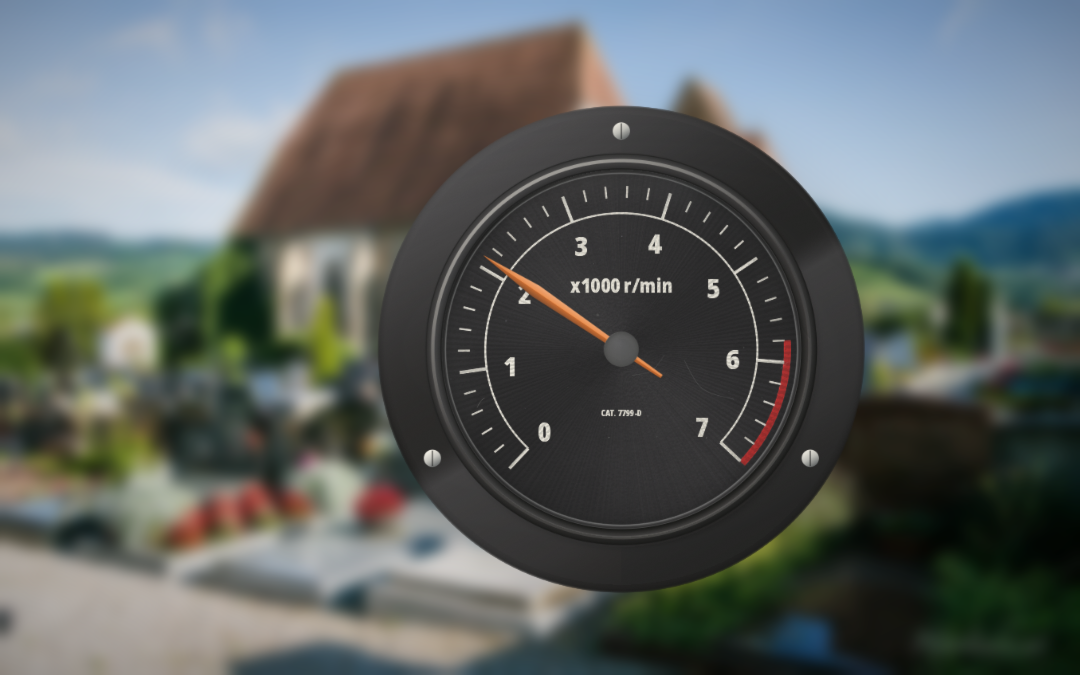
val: 2100 (rpm)
